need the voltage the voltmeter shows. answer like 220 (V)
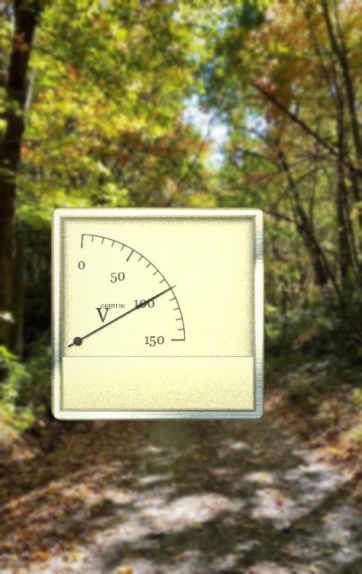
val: 100 (V)
